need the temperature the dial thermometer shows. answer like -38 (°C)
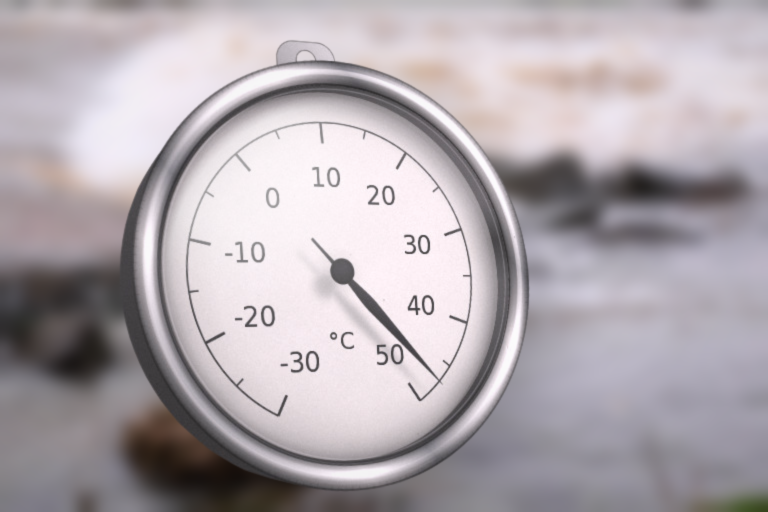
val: 47.5 (°C)
